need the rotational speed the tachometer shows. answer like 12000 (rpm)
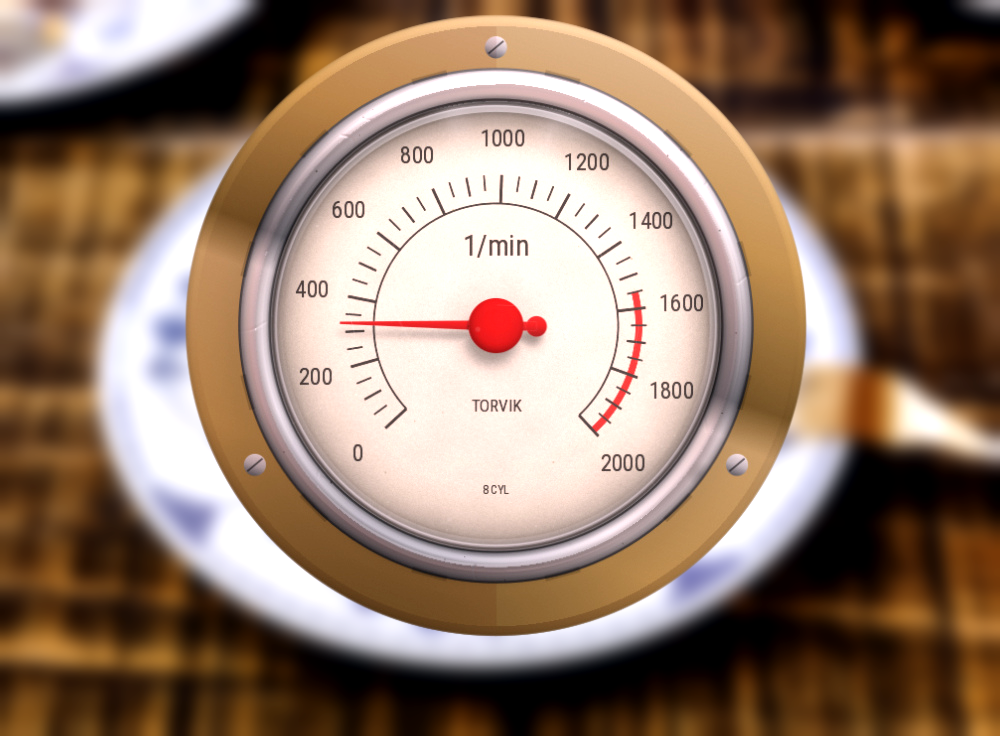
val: 325 (rpm)
